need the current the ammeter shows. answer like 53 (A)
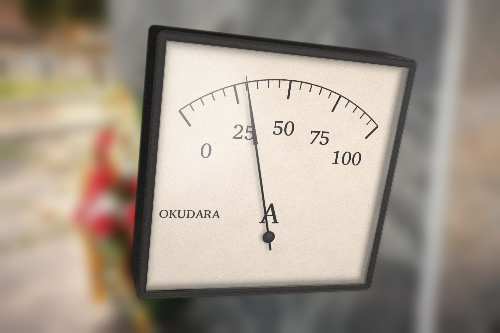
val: 30 (A)
